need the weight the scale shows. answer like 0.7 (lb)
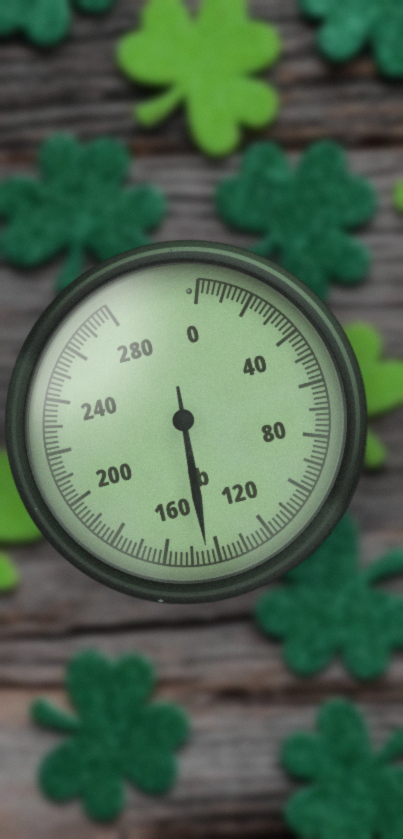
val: 144 (lb)
